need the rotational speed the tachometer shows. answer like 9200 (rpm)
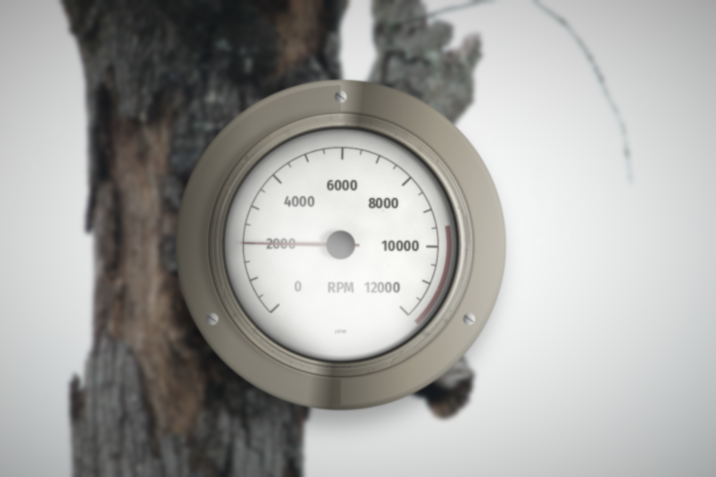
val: 2000 (rpm)
